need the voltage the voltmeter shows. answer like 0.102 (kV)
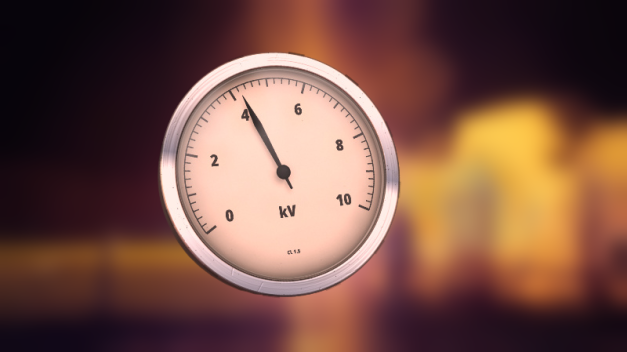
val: 4.2 (kV)
